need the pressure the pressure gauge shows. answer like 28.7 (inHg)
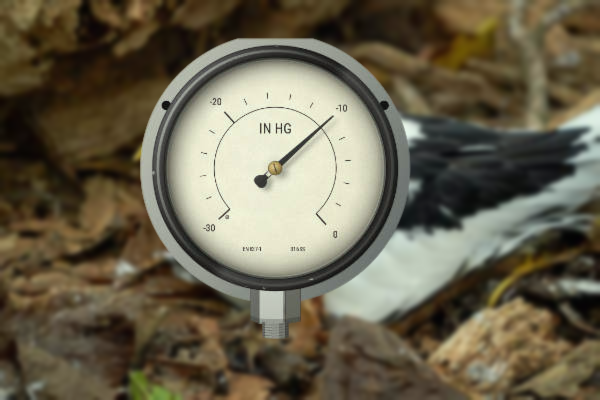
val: -10 (inHg)
